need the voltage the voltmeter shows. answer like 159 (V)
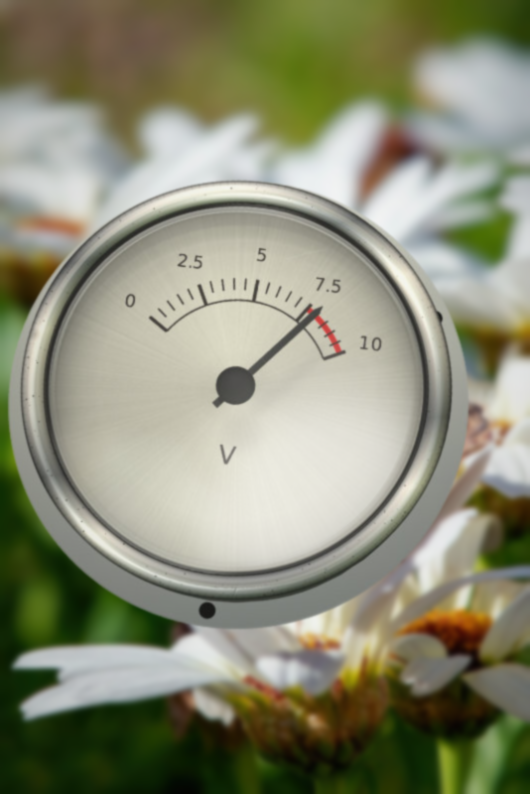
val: 8 (V)
